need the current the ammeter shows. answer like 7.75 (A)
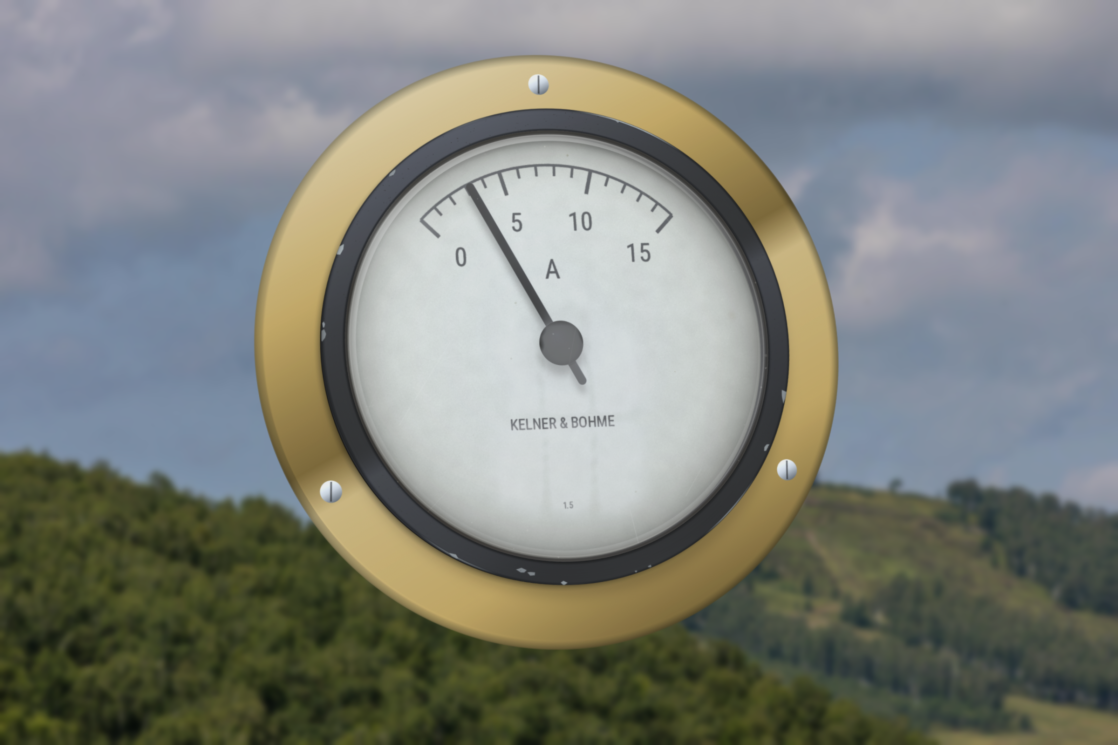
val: 3 (A)
